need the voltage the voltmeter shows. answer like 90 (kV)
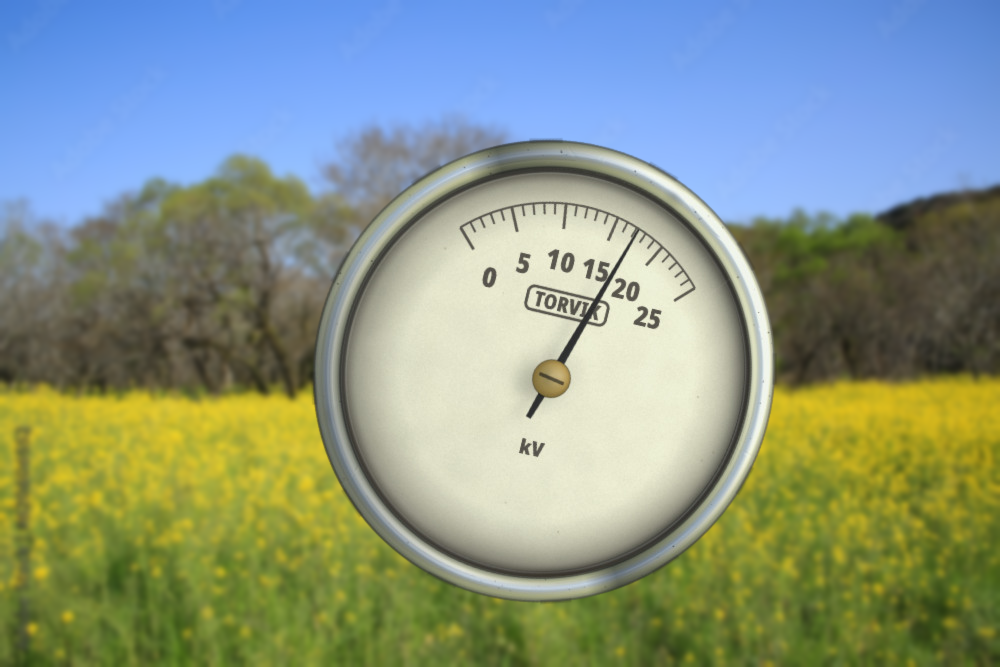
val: 17 (kV)
